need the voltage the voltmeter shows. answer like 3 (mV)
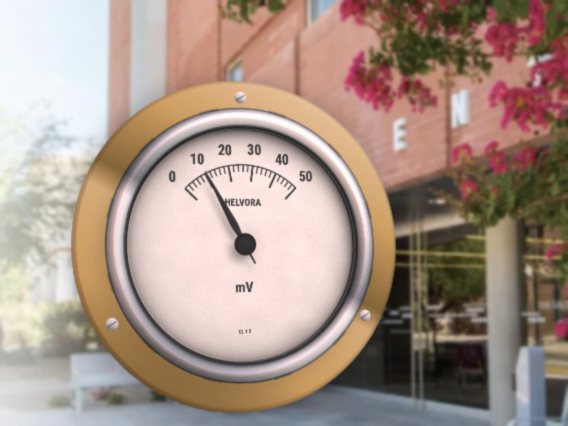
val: 10 (mV)
